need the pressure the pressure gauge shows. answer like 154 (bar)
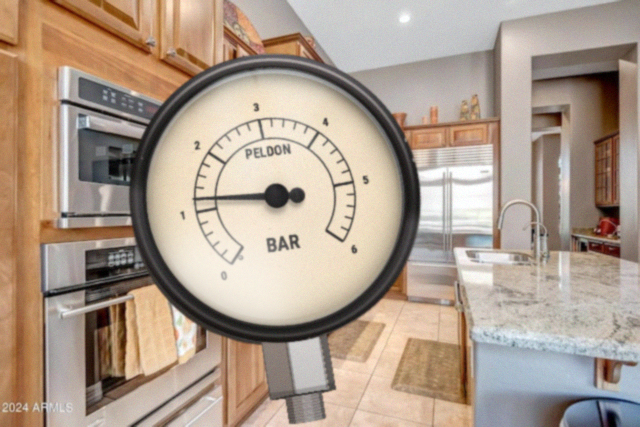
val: 1.2 (bar)
